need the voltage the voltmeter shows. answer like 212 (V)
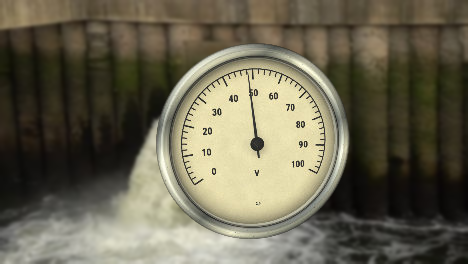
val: 48 (V)
